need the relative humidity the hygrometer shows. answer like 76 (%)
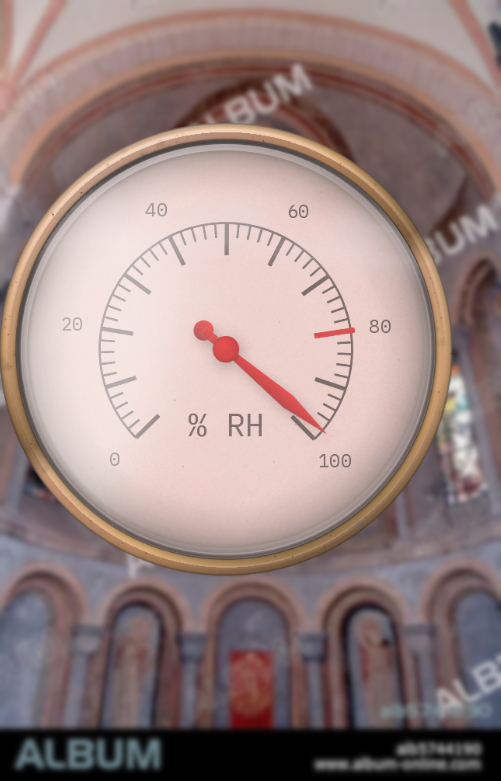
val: 98 (%)
